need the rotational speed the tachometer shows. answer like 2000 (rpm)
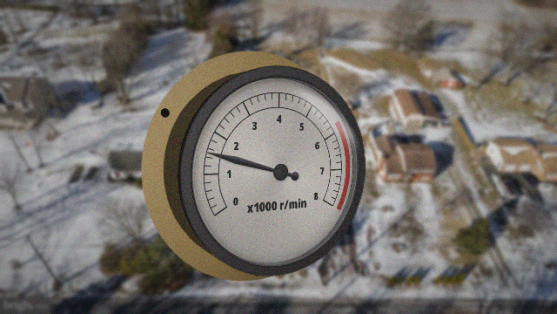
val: 1500 (rpm)
